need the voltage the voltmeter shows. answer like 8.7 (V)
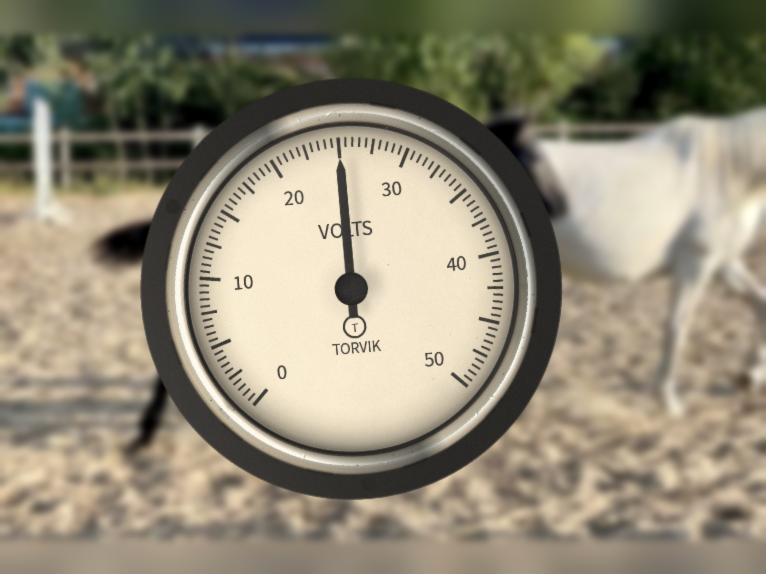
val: 25 (V)
